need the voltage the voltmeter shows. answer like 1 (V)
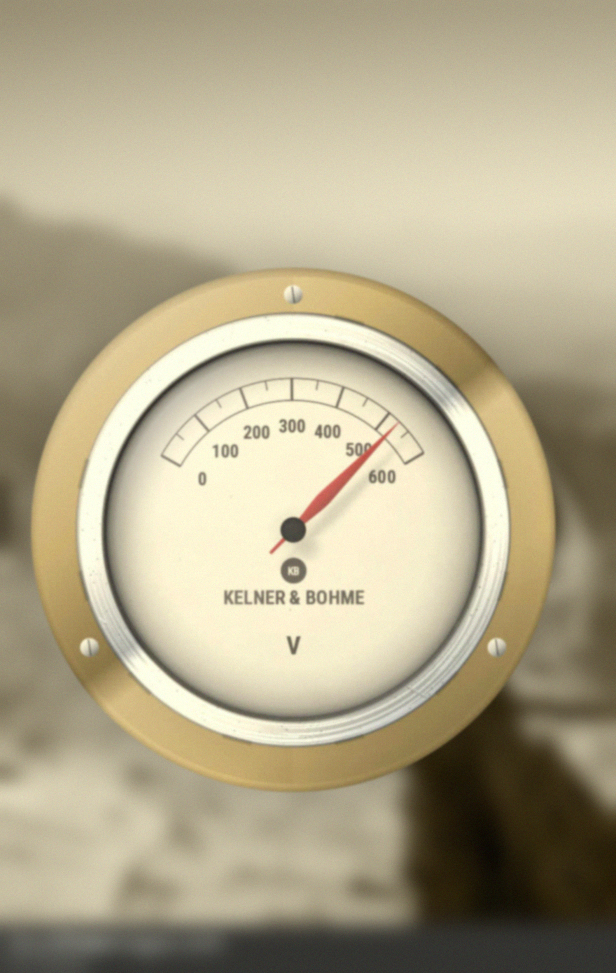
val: 525 (V)
